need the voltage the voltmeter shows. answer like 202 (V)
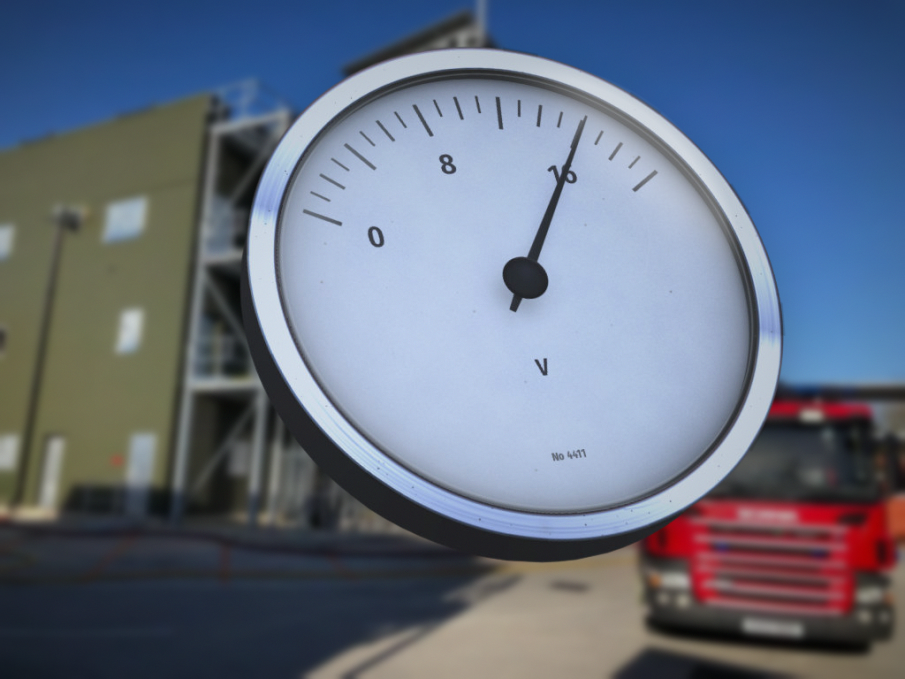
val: 16 (V)
